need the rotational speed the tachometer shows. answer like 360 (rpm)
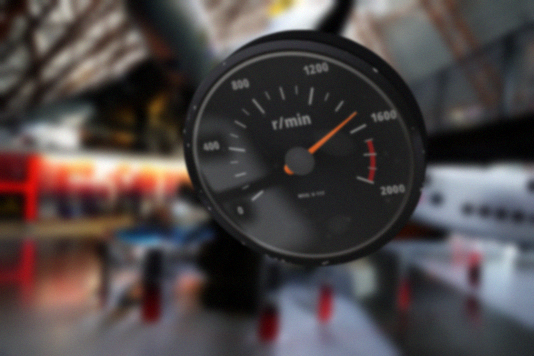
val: 1500 (rpm)
